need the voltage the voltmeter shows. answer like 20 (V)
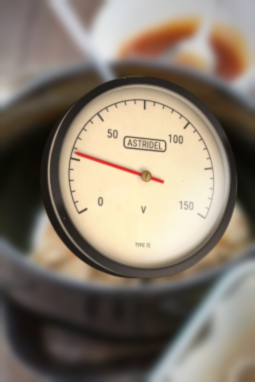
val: 27.5 (V)
